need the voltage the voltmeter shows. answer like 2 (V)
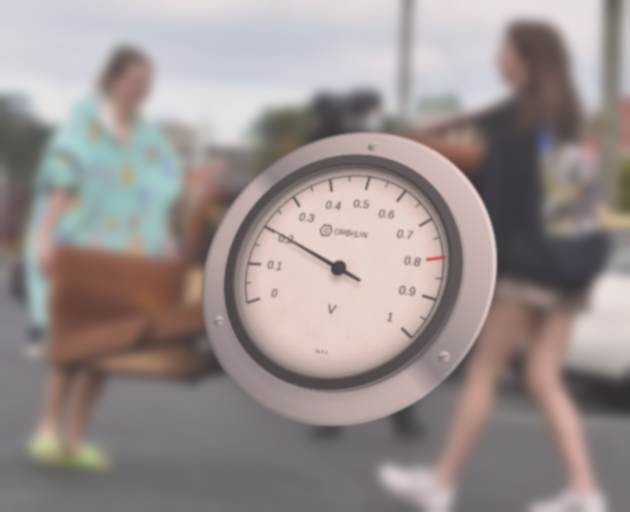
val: 0.2 (V)
